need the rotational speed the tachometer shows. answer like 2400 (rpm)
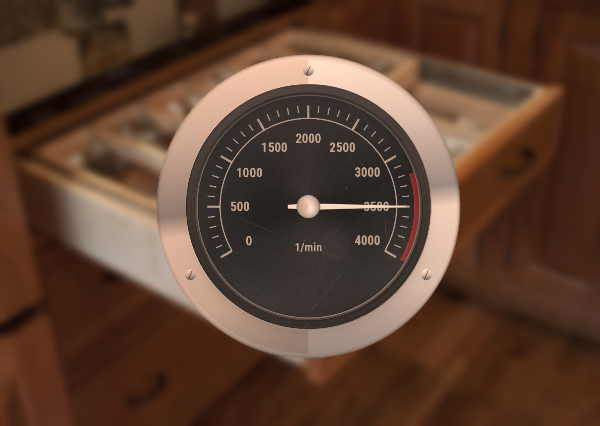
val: 3500 (rpm)
